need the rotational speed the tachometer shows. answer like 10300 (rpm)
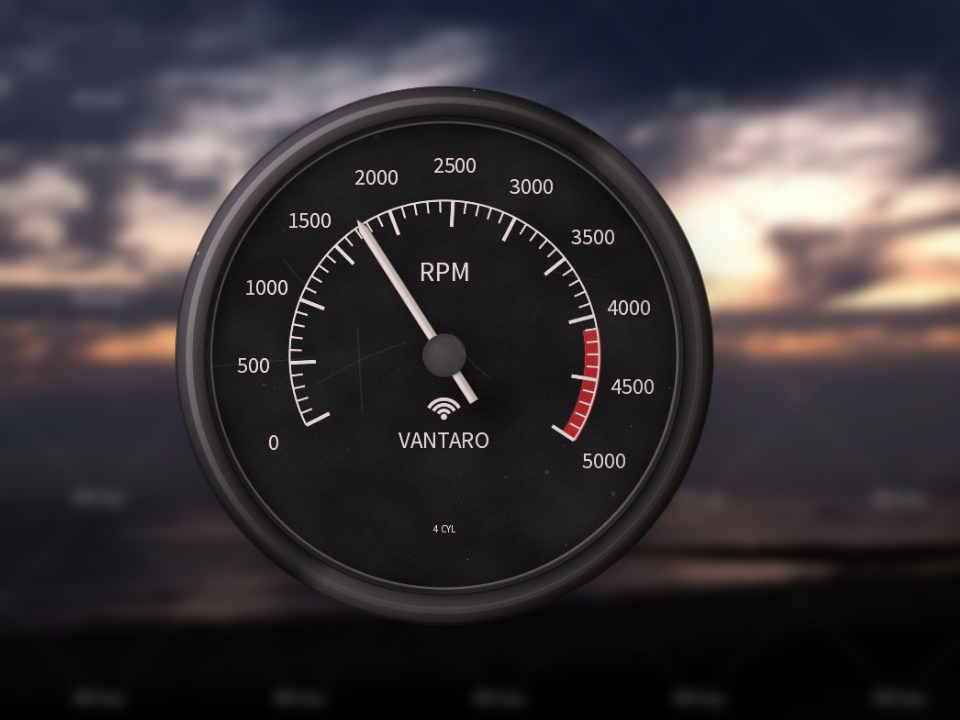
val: 1750 (rpm)
